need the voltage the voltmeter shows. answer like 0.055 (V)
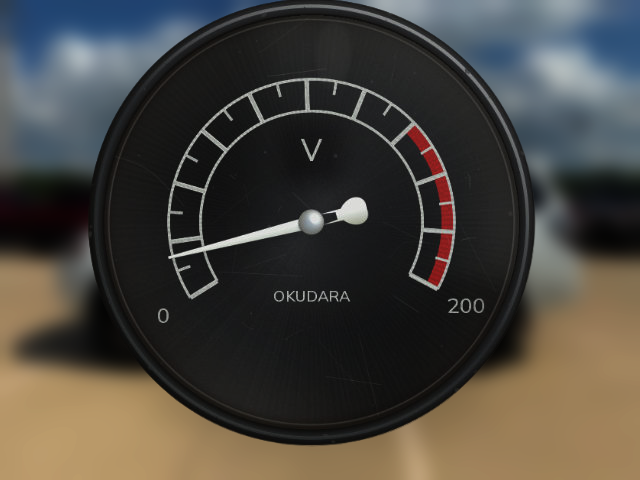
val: 15 (V)
